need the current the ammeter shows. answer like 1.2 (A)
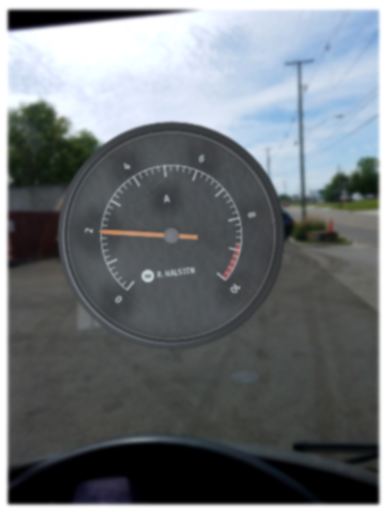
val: 2 (A)
